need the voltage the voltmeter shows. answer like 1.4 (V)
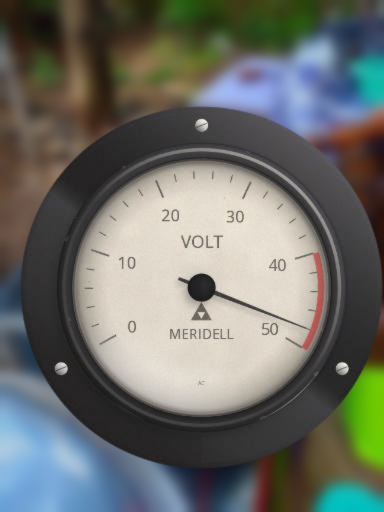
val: 48 (V)
